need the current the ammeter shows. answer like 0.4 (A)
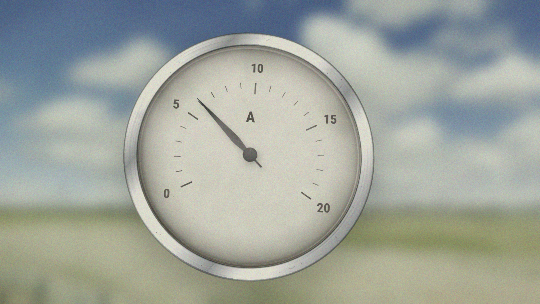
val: 6 (A)
